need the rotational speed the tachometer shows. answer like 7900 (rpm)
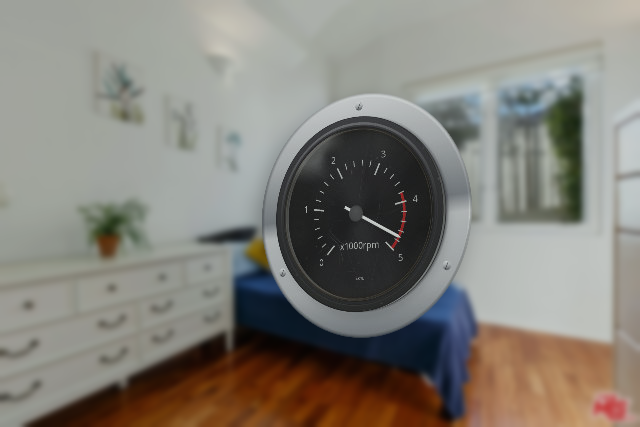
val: 4700 (rpm)
